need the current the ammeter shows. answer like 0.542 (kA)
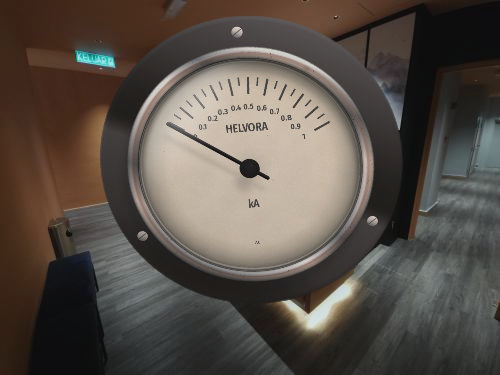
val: 0 (kA)
